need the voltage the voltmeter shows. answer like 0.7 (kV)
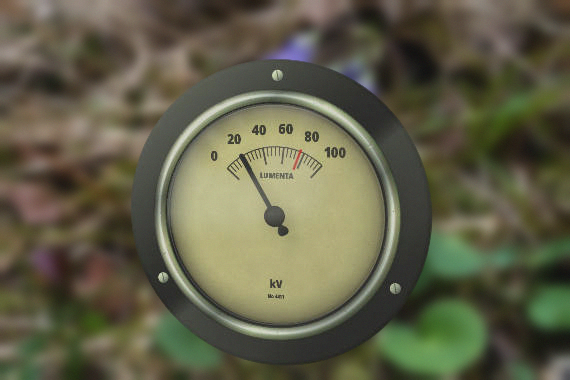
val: 20 (kV)
